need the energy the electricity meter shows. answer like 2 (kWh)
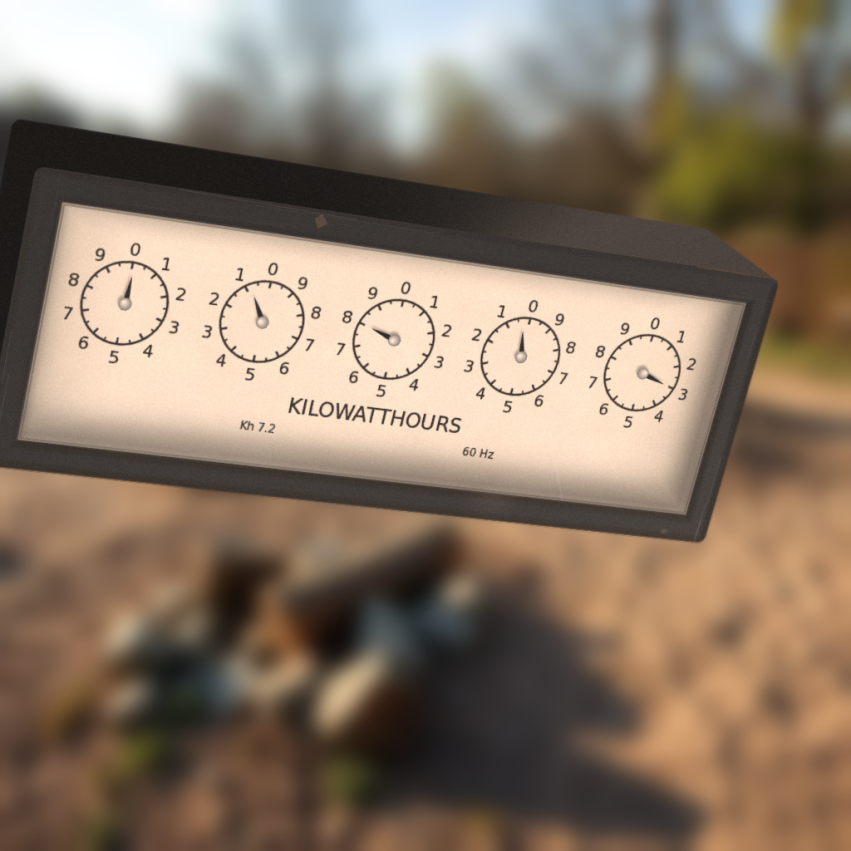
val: 803 (kWh)
